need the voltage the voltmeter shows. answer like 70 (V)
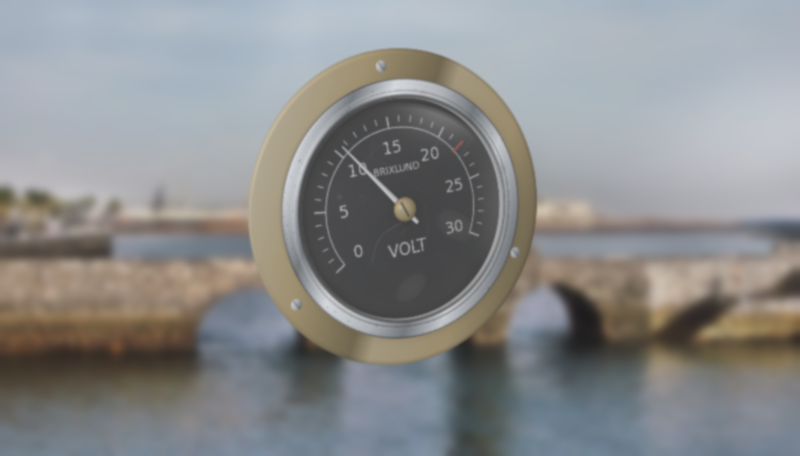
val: 10.5 (V)
